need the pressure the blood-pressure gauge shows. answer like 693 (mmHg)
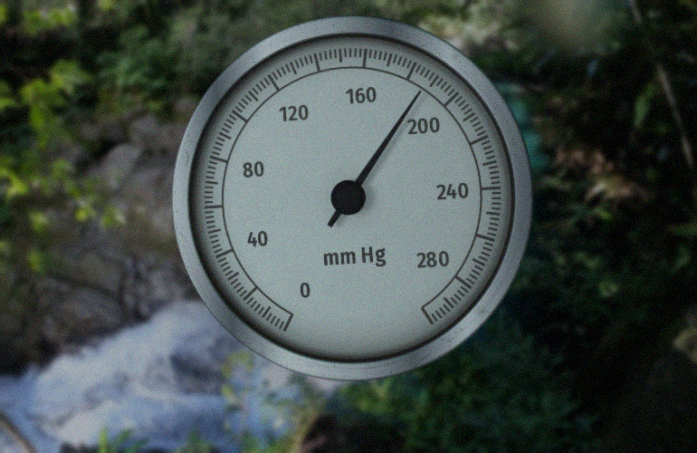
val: 188 (mmHg)
